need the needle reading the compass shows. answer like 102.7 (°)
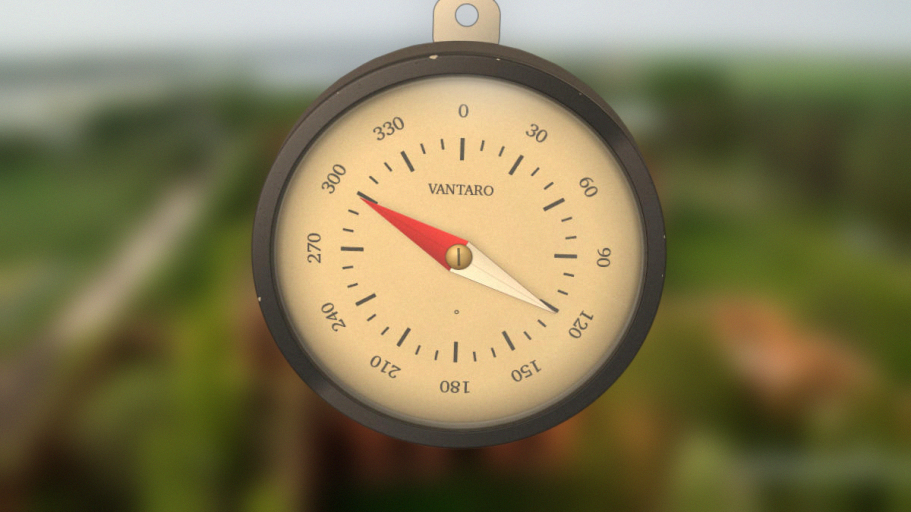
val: 300 (°)
